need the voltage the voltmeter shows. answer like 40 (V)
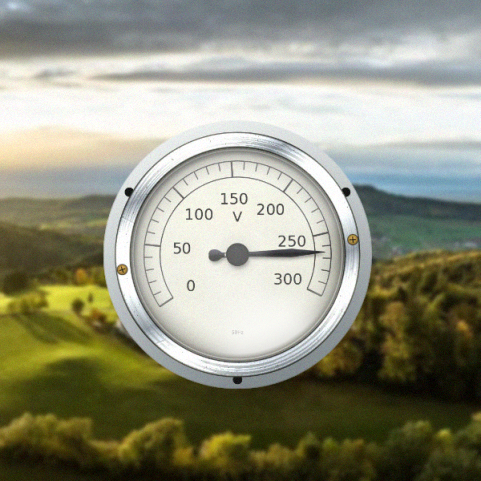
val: 265 (V)
